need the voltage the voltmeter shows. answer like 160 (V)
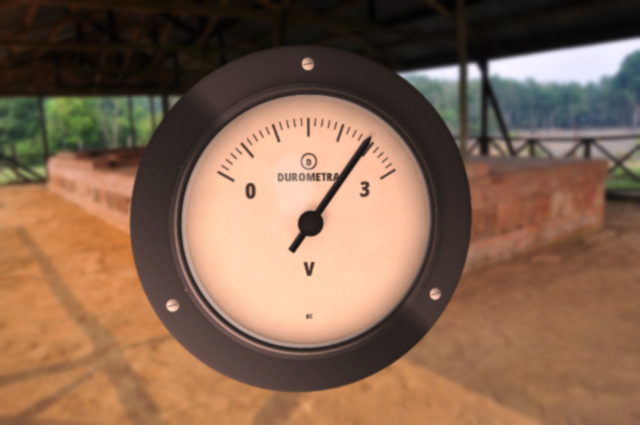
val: 2.4 (V)
